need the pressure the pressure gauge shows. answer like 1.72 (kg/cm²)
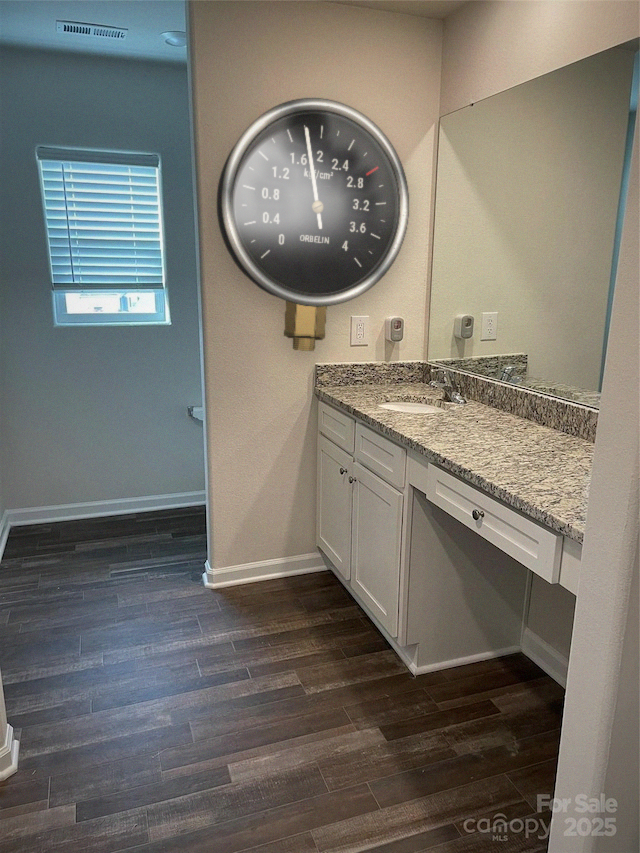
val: 1.8 (kg/cm²)
